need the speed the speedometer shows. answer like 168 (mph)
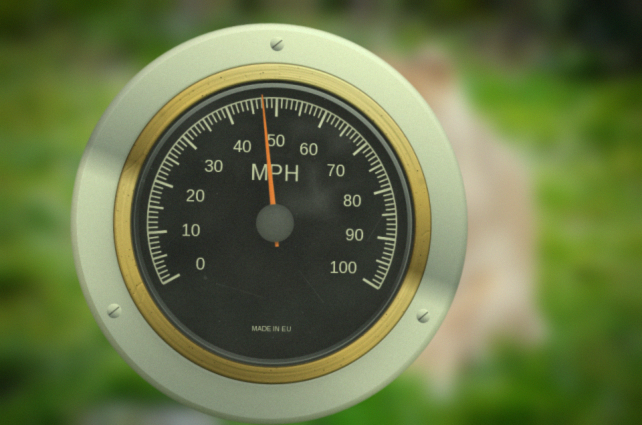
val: 47 (mph)
